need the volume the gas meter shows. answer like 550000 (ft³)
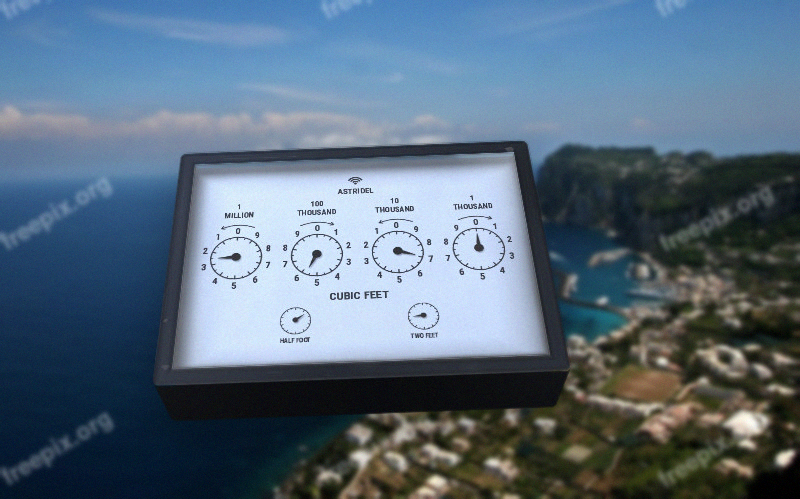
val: 257000 (ft³)
